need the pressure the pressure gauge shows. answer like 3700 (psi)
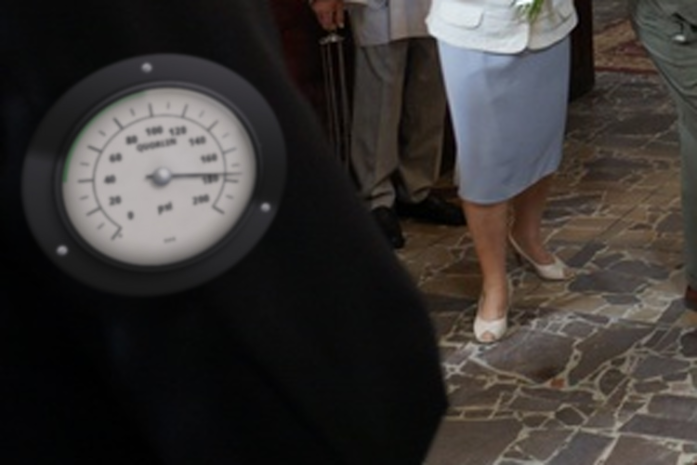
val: 175 (psi)
